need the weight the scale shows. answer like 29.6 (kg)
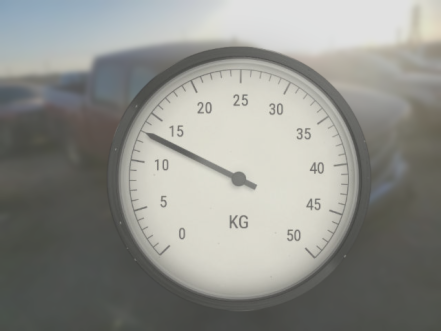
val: 13 (kg)
